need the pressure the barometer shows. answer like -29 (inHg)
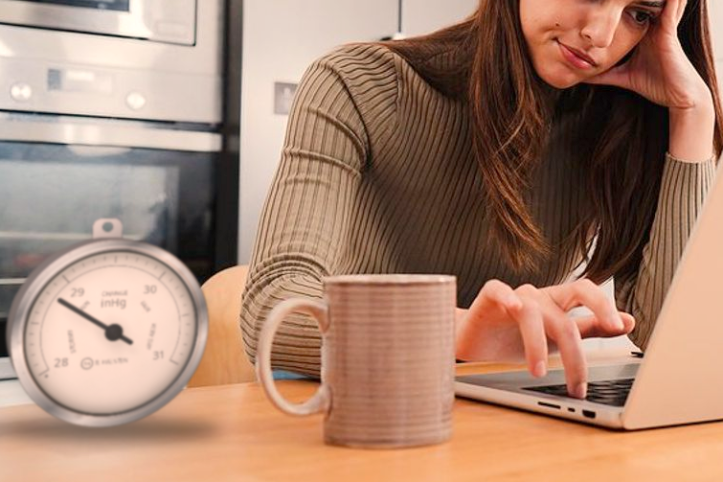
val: 28.8 (inHg)
